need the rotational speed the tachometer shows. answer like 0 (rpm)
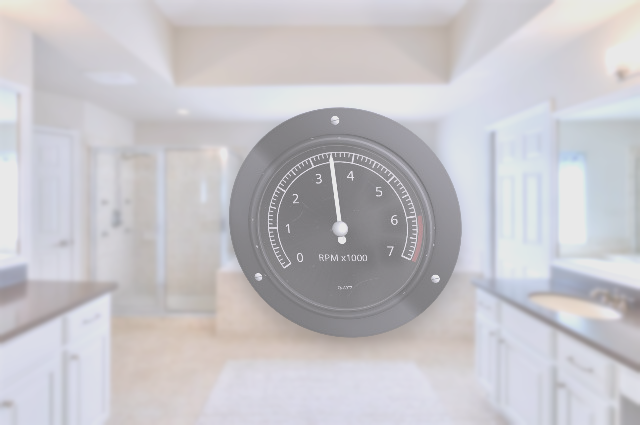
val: 3500 (rpm)
